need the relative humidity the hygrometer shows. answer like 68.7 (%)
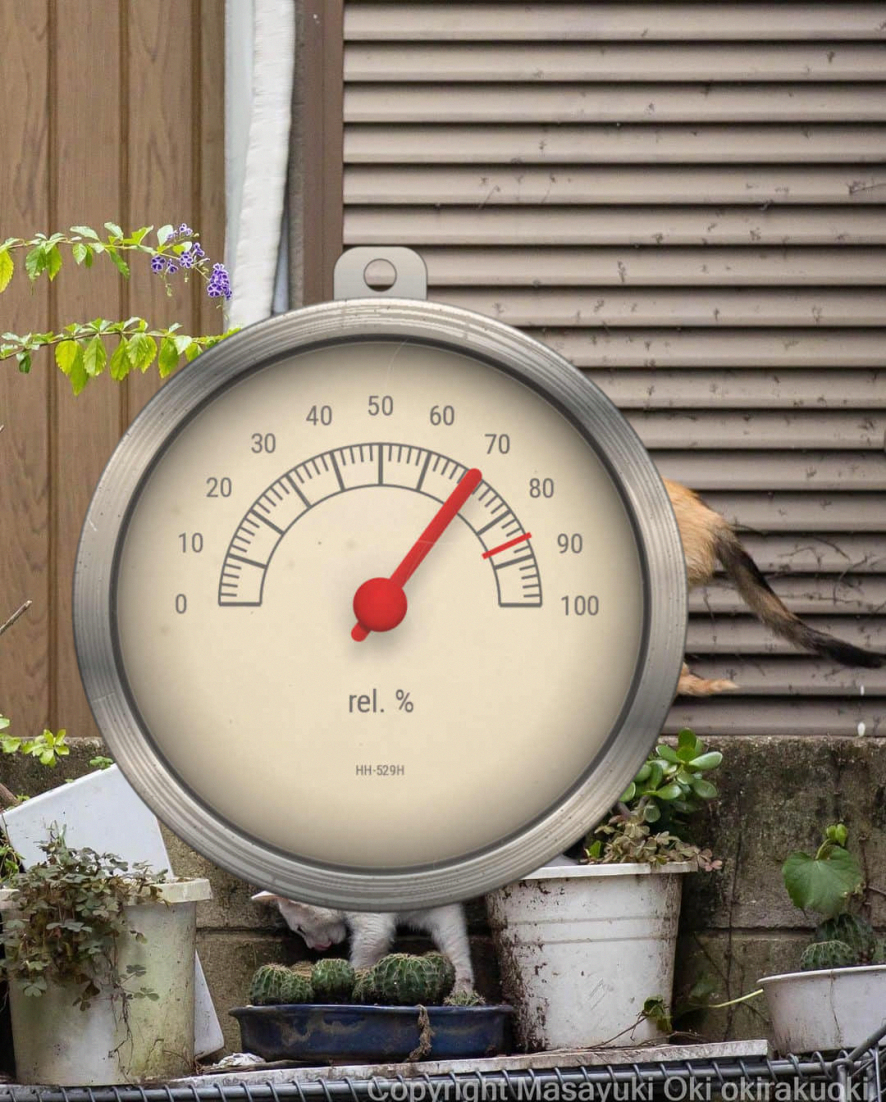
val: 70 (%)
